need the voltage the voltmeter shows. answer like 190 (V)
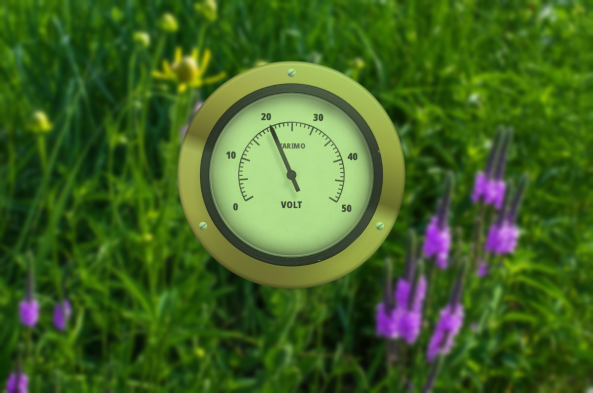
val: 20 (V)
